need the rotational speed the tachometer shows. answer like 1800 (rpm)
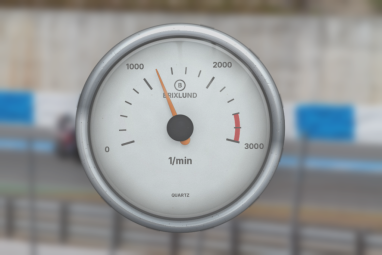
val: 1200 (rpm)
